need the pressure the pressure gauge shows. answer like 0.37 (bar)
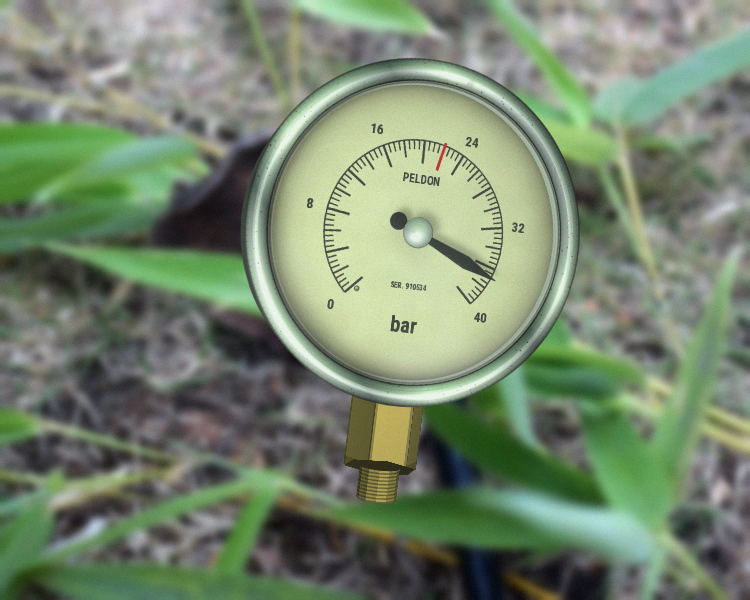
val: 37 (bar)
